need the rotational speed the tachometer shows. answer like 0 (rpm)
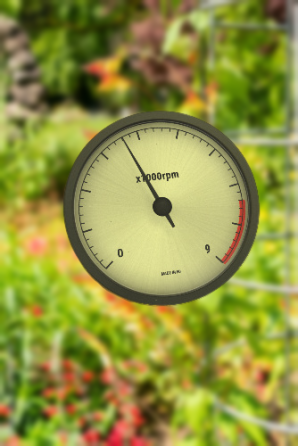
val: 3600 (rpm)
